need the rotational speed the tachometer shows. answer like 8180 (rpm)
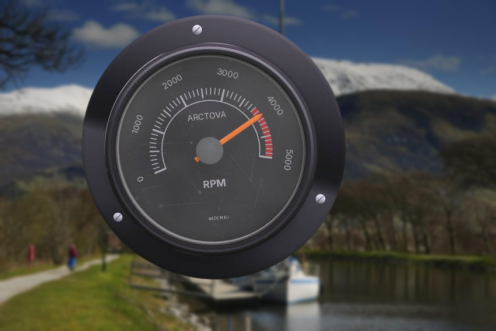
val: 4000 (rpm)
